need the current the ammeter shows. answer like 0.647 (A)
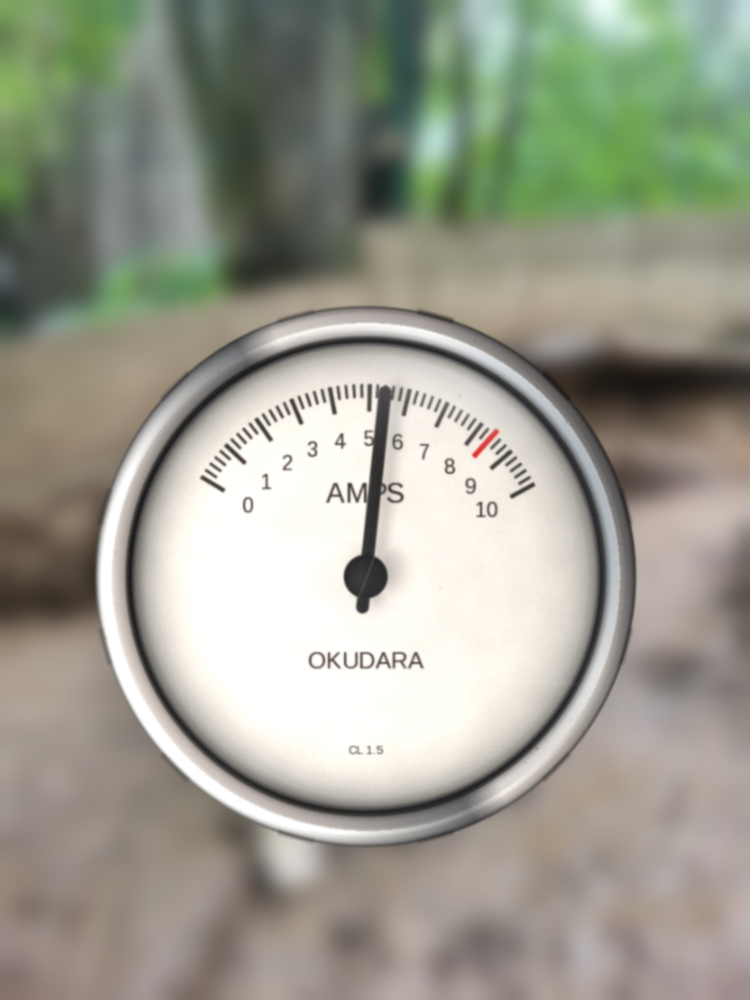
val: 5.4 (A)
